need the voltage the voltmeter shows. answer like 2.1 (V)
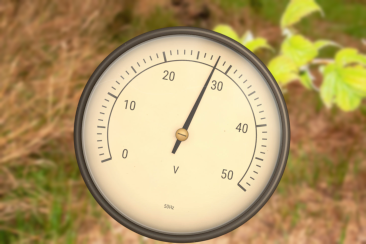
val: 28 (V)
